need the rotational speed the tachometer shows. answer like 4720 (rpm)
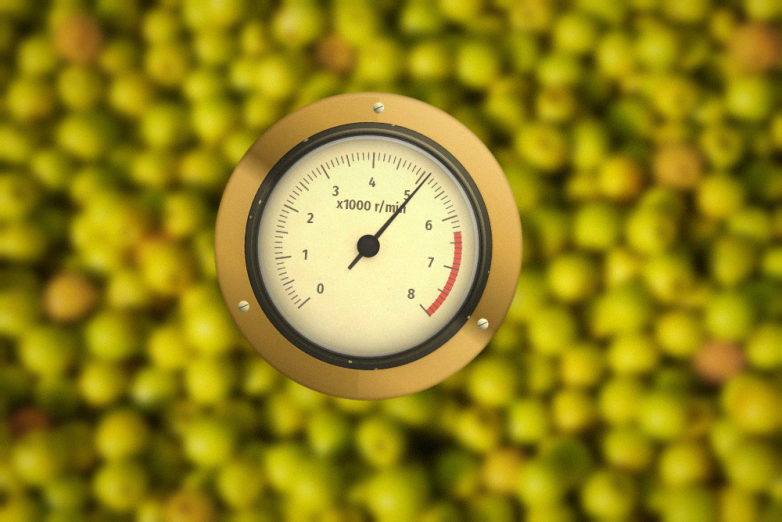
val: 5100 (rpm)
